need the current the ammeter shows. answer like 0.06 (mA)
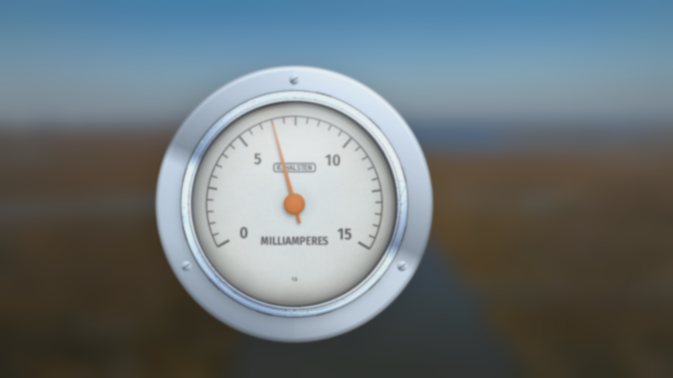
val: 6.5 (mA)
